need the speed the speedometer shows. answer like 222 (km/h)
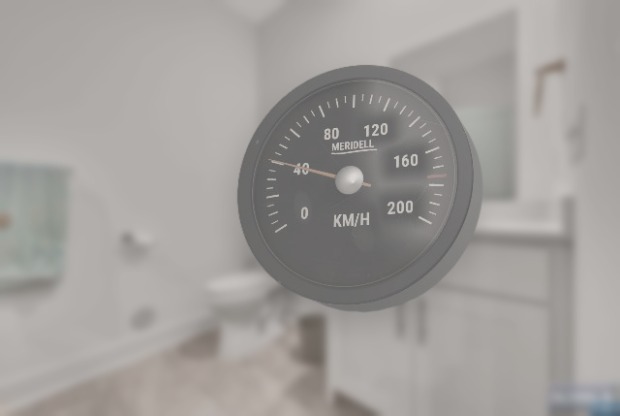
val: 40 (km/h)
